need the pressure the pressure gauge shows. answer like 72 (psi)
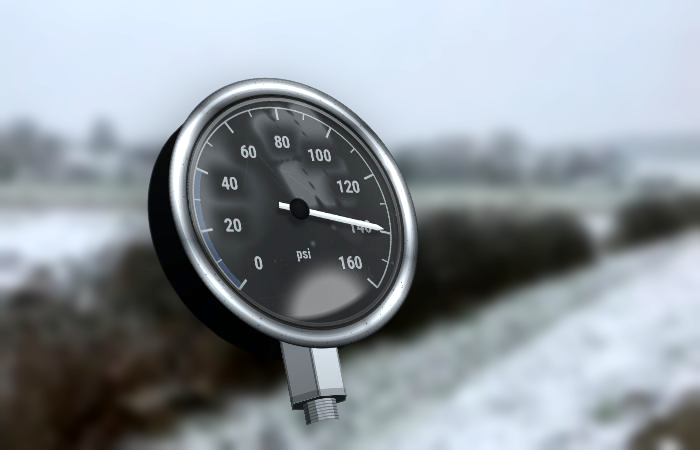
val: 140 (psi)
